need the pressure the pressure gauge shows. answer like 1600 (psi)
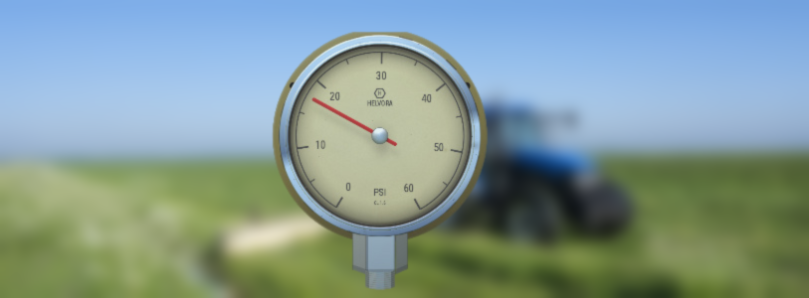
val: 17.5 (psi)
